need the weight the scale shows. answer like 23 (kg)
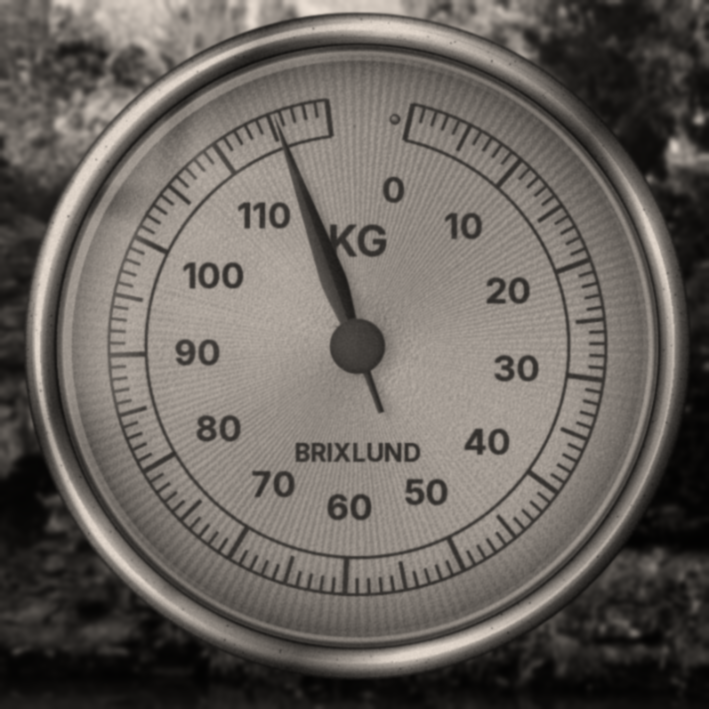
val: 115.5 (kg)
